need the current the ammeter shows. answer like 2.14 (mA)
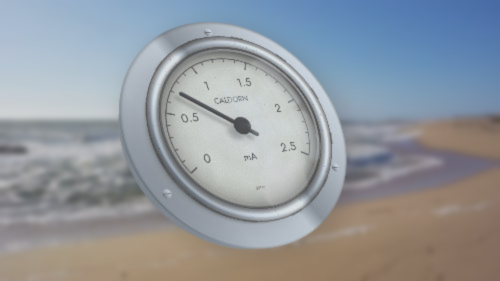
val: 0.7 (mA)
